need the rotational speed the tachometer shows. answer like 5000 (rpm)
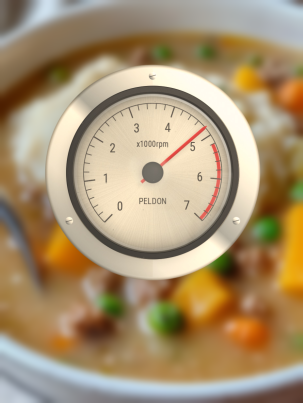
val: 4800 (rpm)
